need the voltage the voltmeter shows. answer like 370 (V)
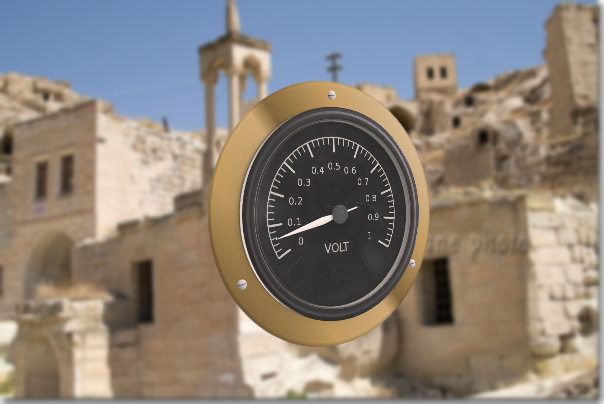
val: 0.06 (V)
